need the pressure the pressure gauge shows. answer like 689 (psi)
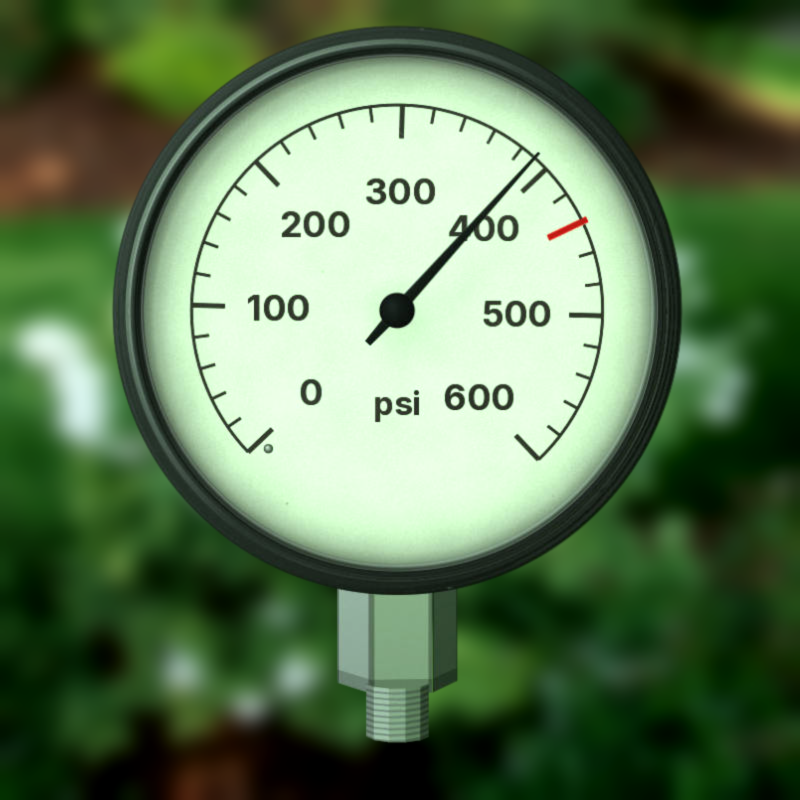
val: 390 (psi)
